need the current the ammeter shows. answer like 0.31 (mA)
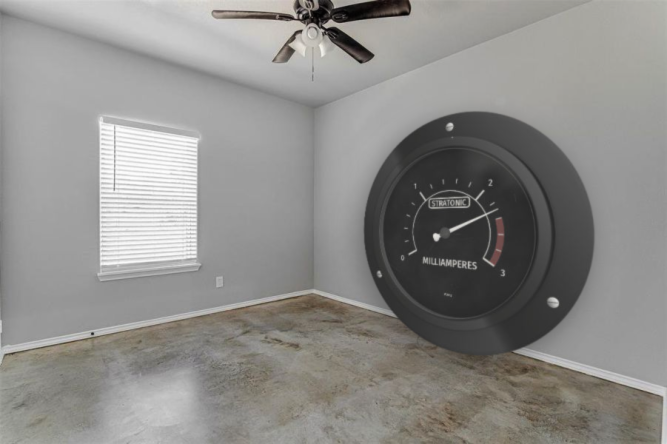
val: 2.3 (mA)
